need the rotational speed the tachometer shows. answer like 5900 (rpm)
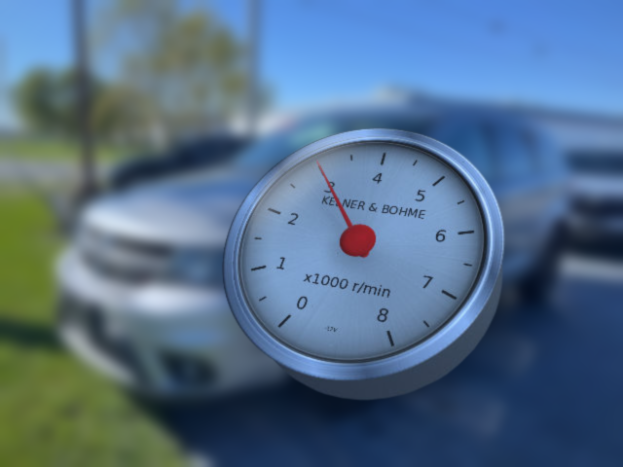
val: 3000 (rpm)
